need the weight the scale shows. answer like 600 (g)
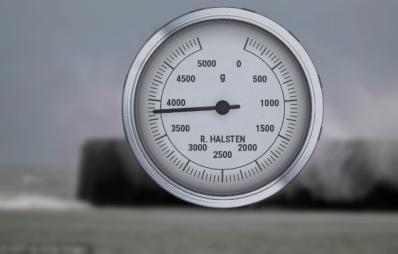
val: 3850 (g)
